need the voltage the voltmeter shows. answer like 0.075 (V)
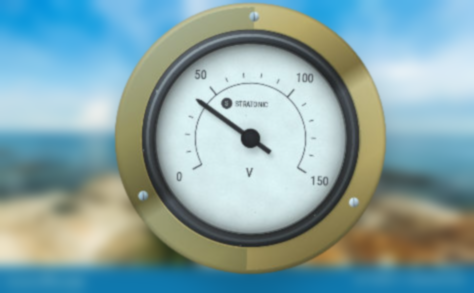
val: 40 (V)
